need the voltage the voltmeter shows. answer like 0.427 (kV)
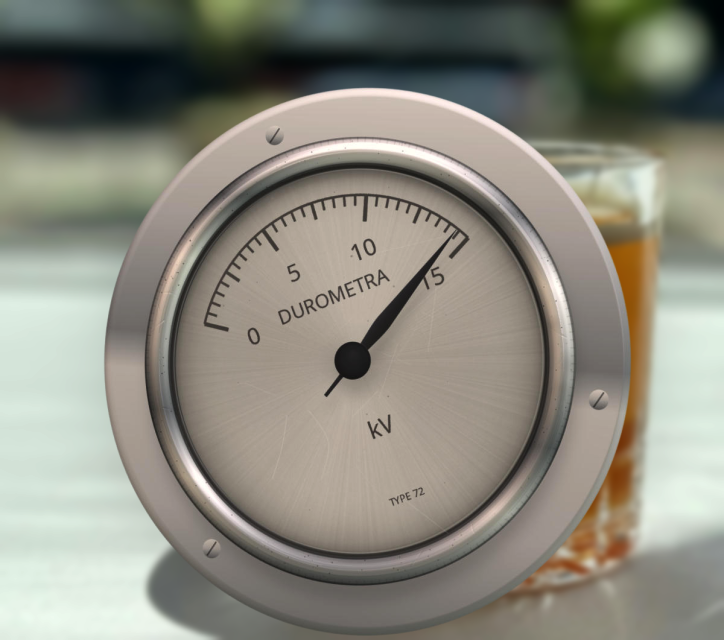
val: 14.5 (kV)
